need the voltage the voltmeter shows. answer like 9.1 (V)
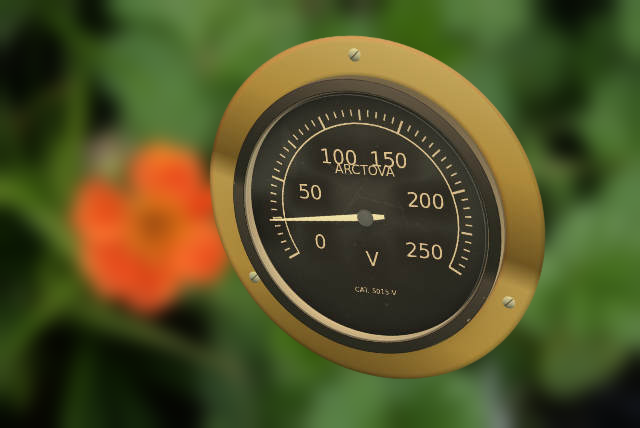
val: 25 (V)
